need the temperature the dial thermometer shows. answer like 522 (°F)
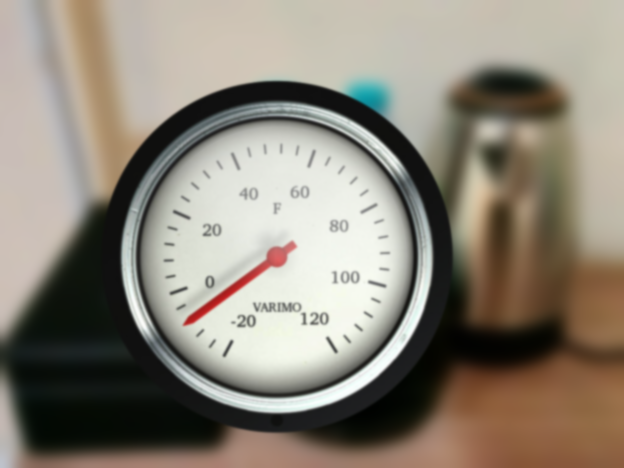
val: -8 (°F)
